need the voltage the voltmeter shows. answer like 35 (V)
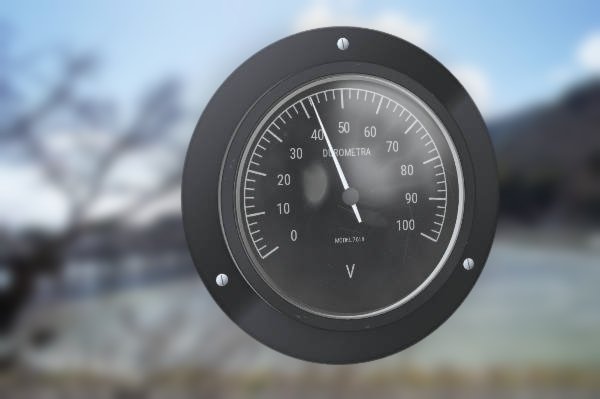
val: 42 (V)
